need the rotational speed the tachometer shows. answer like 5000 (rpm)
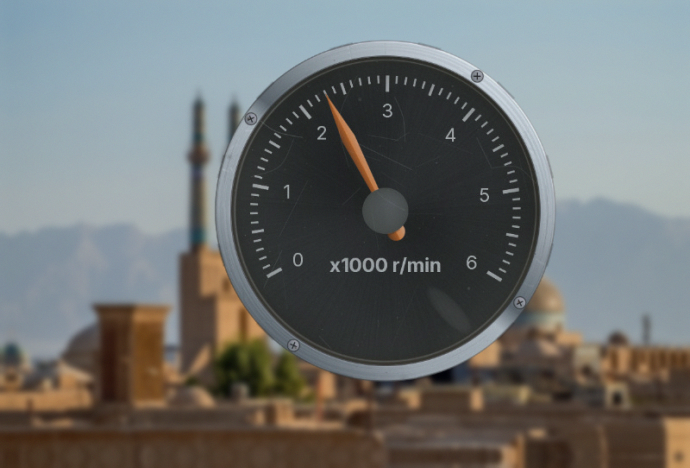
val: 2300 (rpm)
